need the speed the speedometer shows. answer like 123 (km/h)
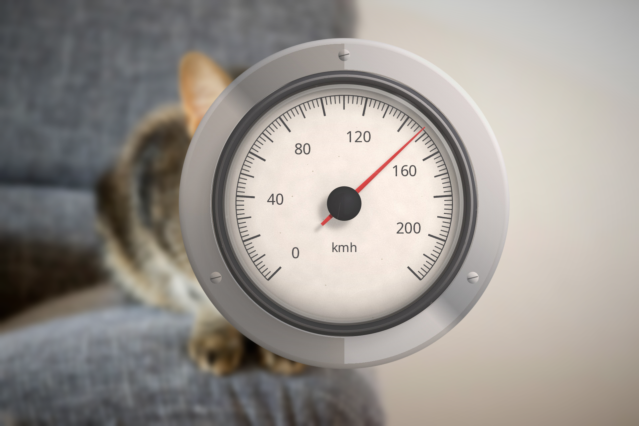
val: 148 (km/h)
